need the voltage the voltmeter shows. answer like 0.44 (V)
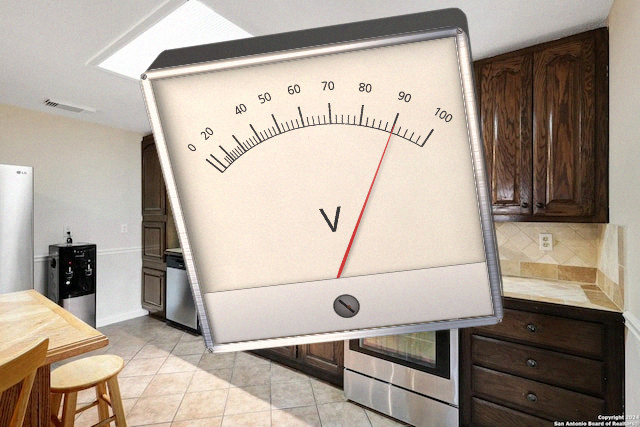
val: 90 (V)
